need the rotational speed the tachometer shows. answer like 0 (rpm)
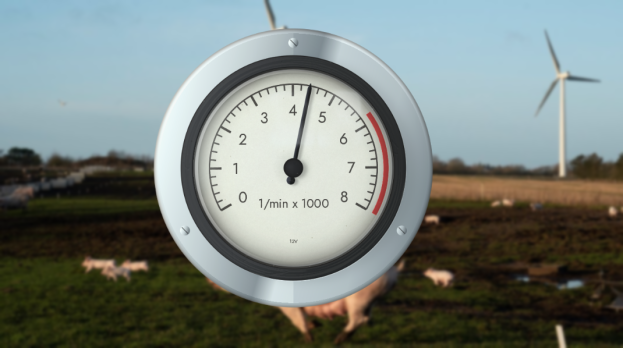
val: 4400 (rpm)
